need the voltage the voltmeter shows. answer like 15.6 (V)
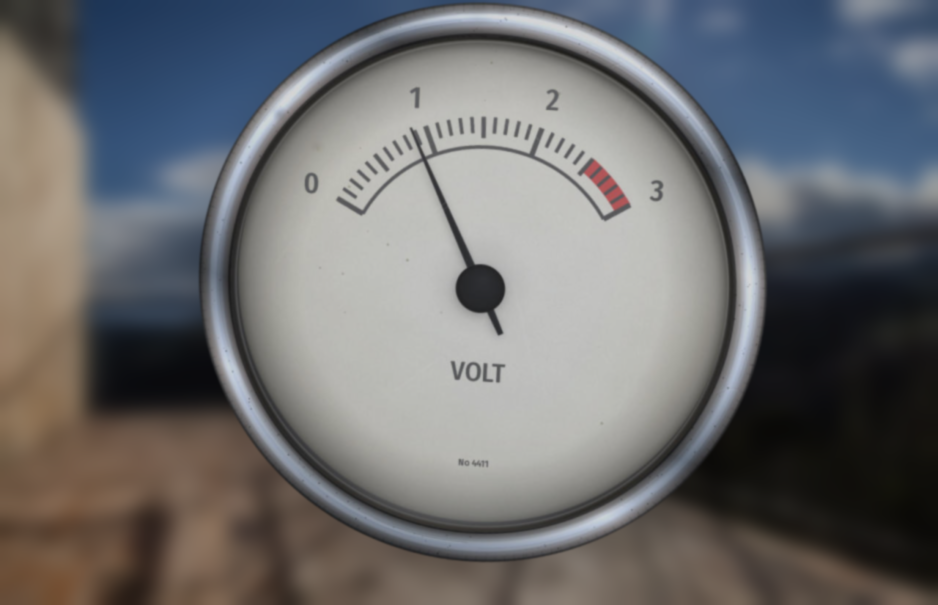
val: 0.9 (V)
